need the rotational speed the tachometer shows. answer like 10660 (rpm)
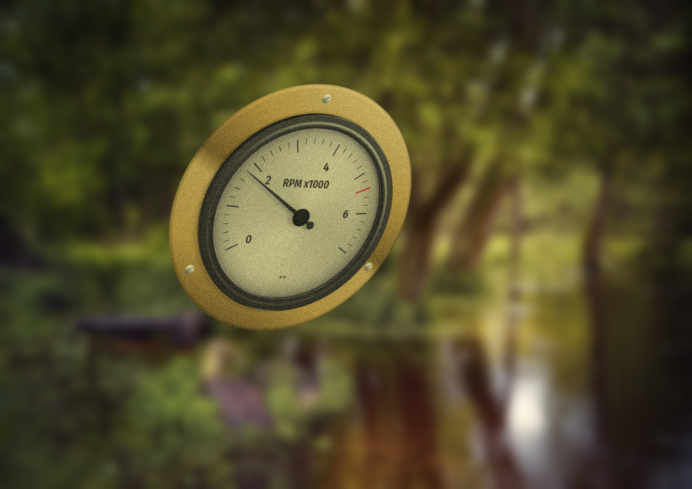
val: 1800 (rpm)
